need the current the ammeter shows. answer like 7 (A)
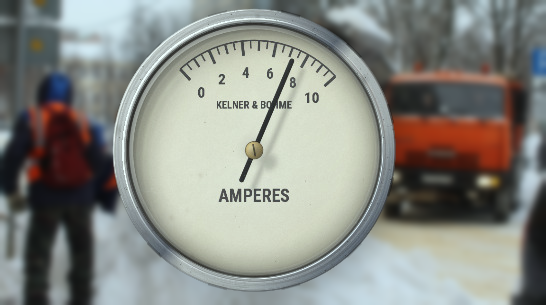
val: 7.25 (A)
